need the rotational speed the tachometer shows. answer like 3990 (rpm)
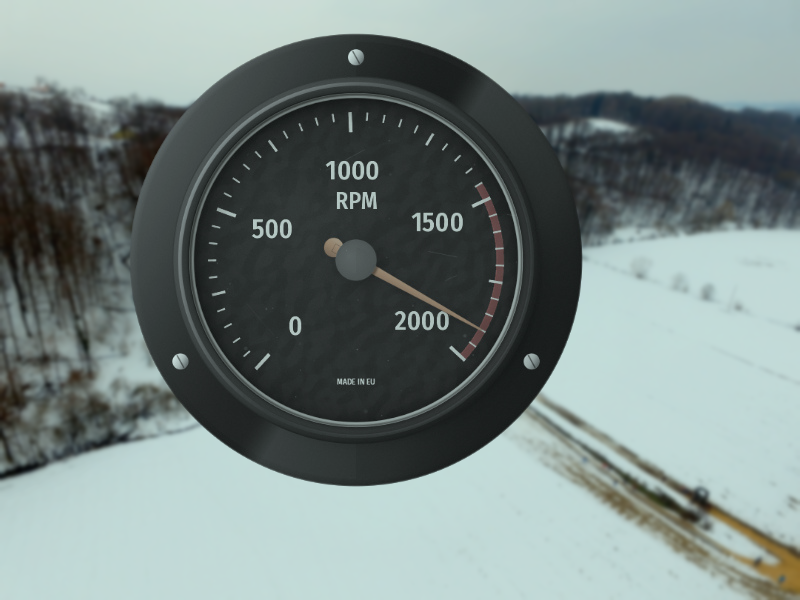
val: 1900 (rpm)
